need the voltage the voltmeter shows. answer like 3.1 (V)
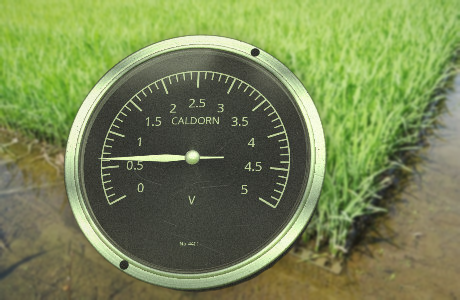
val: 0.6 (V)
